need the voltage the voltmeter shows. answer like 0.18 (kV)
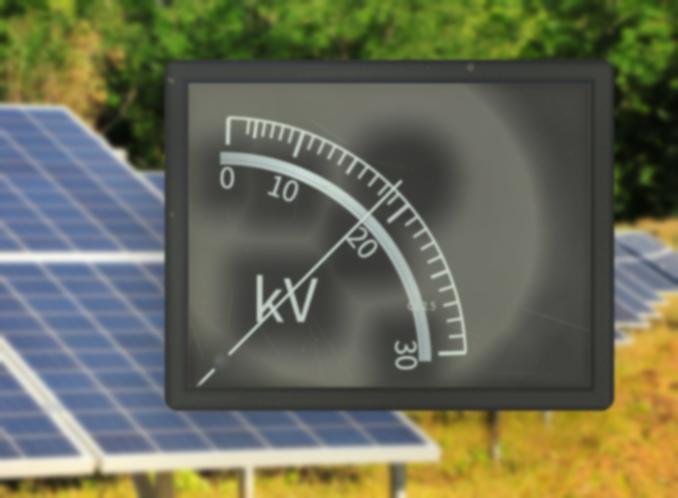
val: 18.5 (kV)
